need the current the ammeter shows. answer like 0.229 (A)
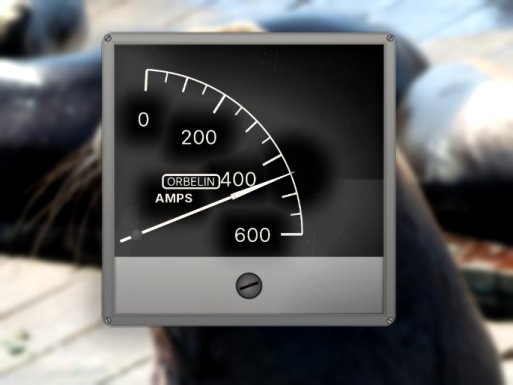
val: 450 (A)
